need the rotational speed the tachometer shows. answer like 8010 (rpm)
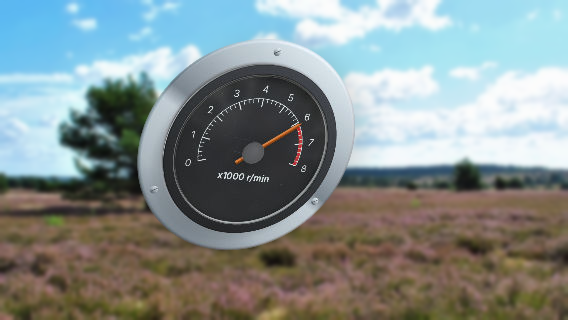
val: 6000 (rpm)
